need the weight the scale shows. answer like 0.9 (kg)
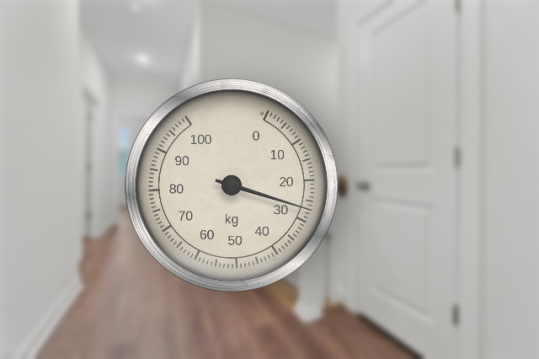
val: 27 (kg)
